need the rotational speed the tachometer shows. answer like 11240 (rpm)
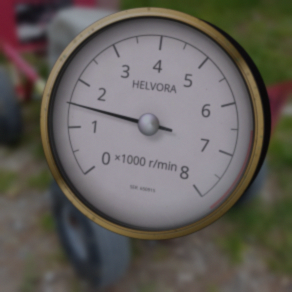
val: 1500 (rpm)
